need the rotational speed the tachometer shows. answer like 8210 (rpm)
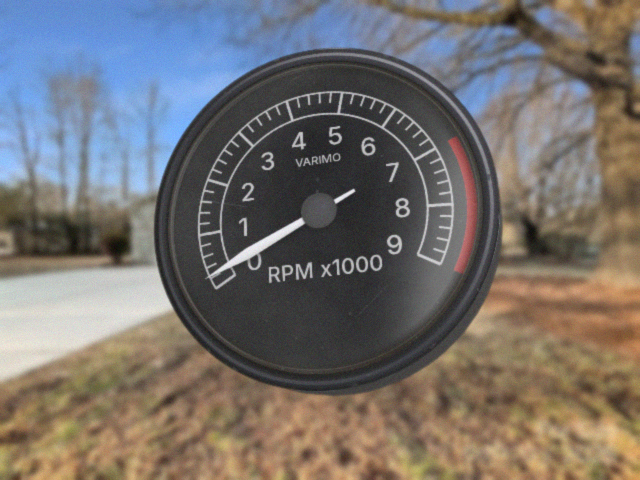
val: 200 (rpm)
